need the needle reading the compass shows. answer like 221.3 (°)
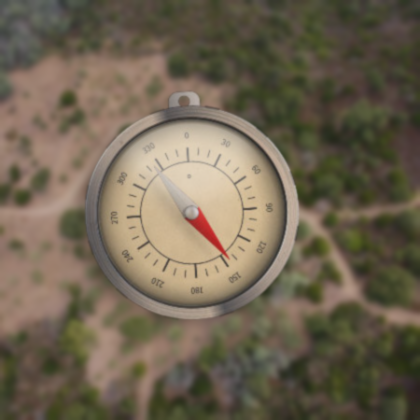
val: 145 (°)
